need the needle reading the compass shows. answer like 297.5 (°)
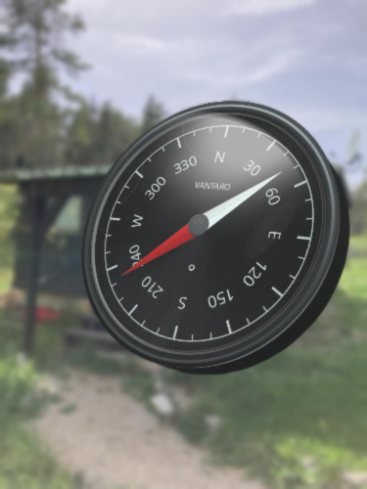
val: 230 (°)
